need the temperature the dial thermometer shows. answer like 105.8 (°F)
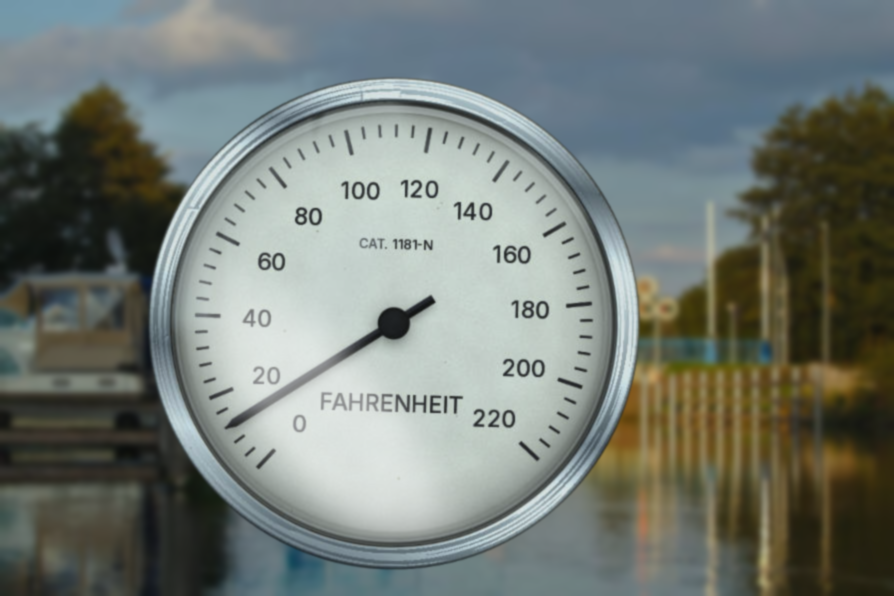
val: 12 (°F)
